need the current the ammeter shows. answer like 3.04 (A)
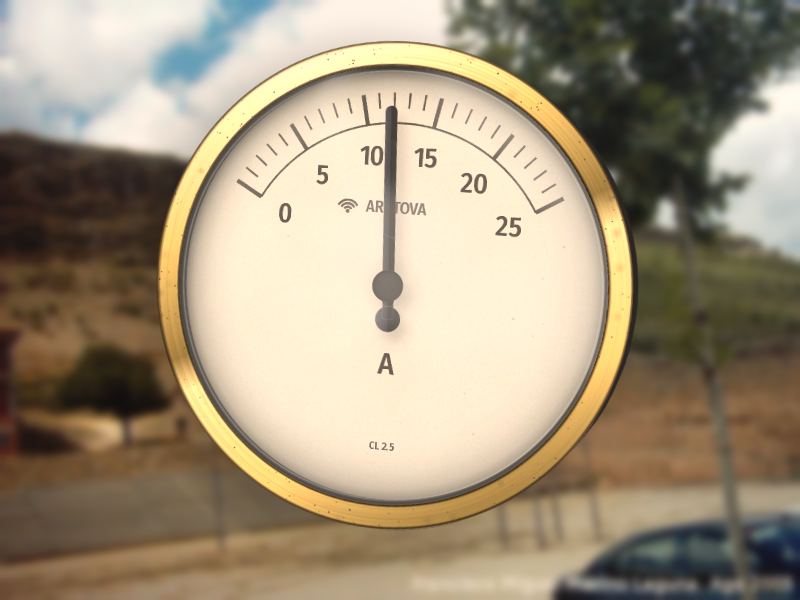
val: 12 (A)
